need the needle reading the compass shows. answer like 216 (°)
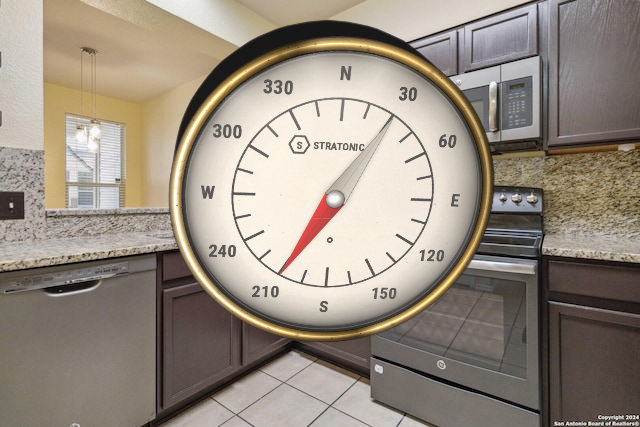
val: 210 (°)
